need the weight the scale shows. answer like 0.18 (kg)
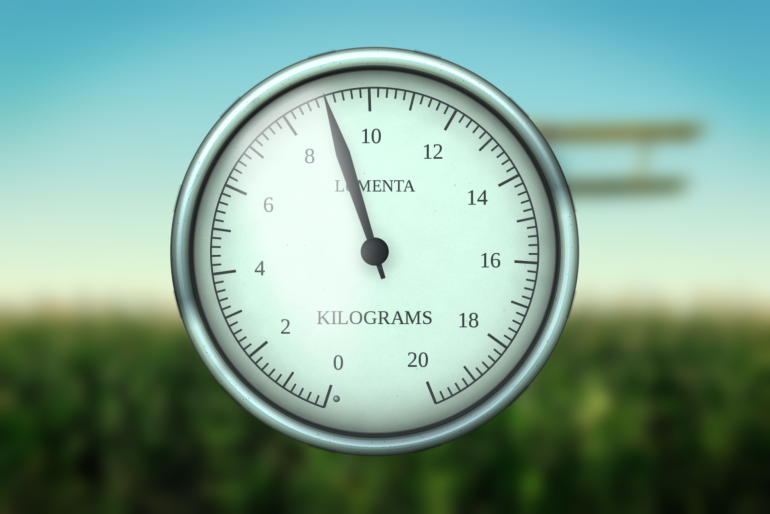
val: 9 (kg)
